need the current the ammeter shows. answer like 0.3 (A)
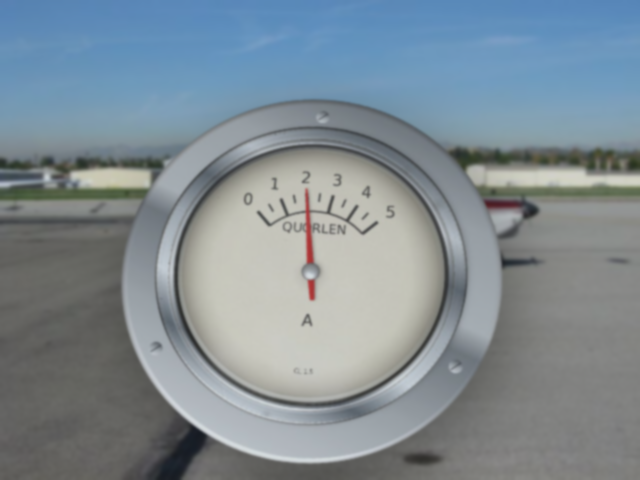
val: 2 (A)
